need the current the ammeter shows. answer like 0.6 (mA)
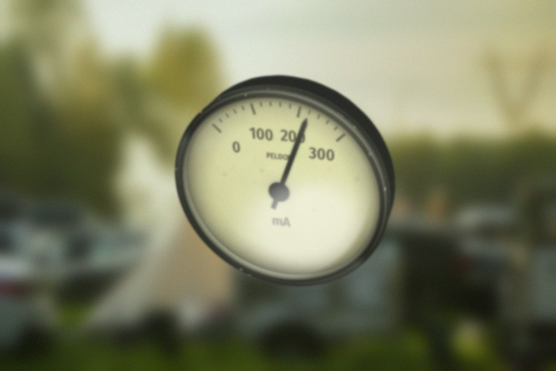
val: 220 (mA)
